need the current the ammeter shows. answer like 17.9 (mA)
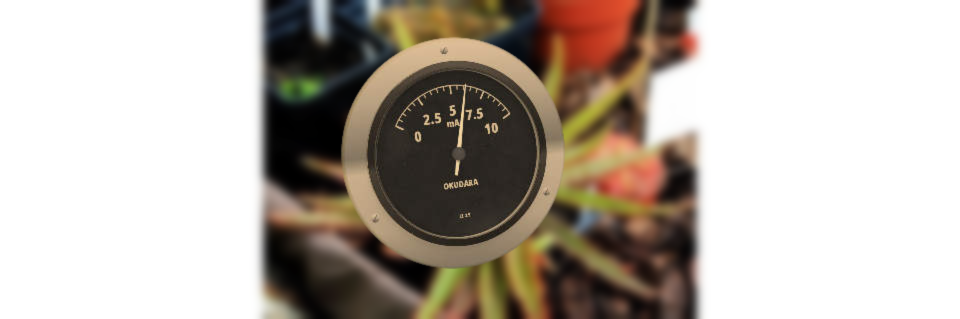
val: 6 (mA)
